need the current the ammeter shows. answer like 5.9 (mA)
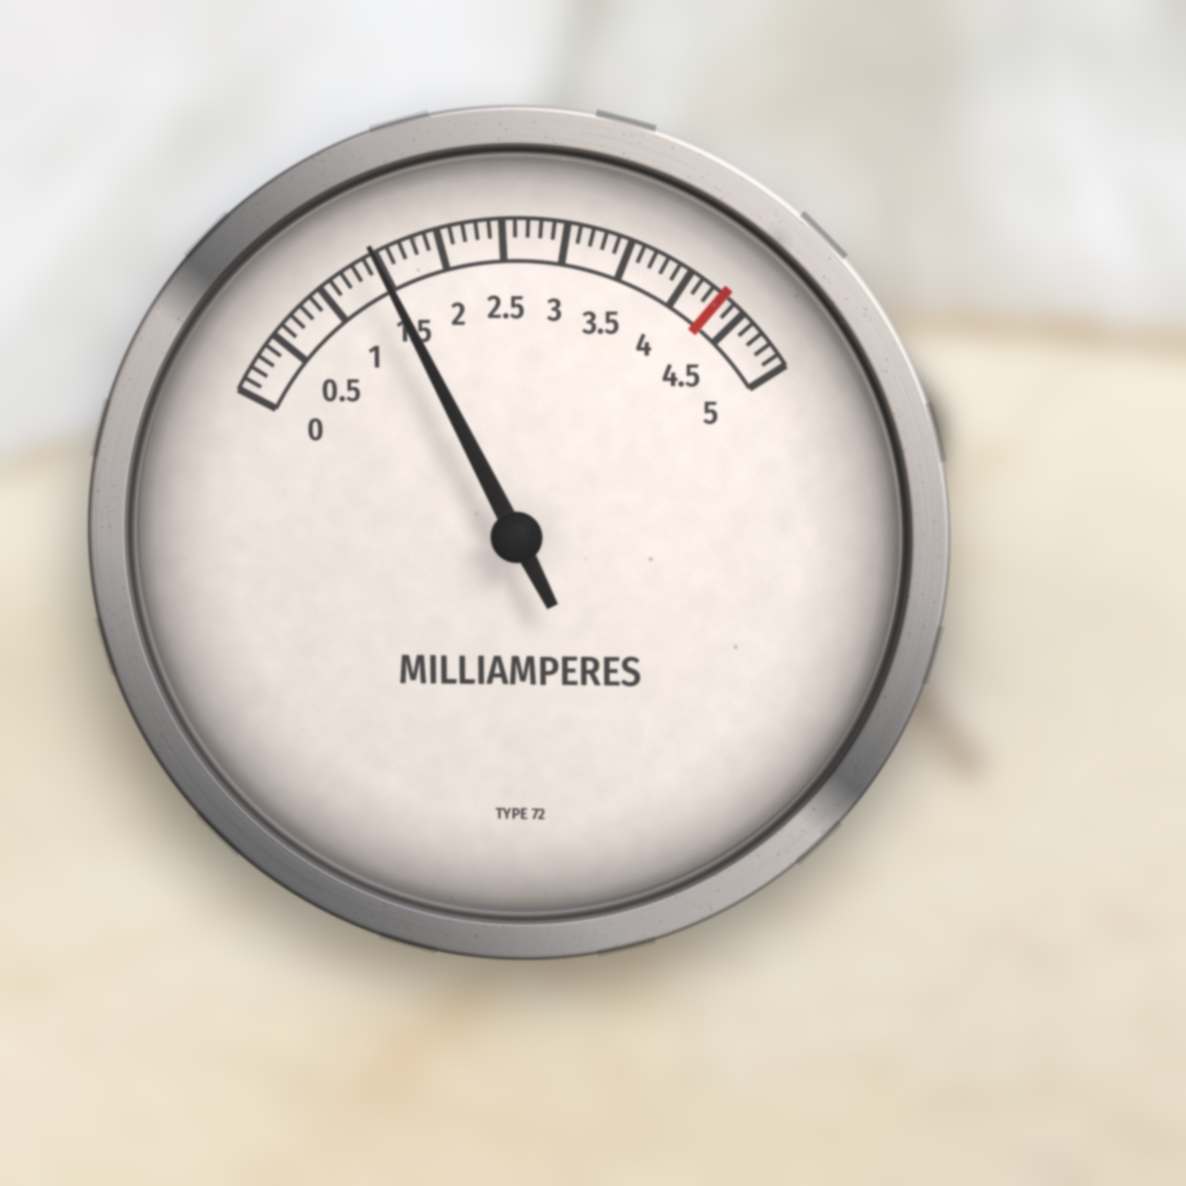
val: 1.5 (mA)
